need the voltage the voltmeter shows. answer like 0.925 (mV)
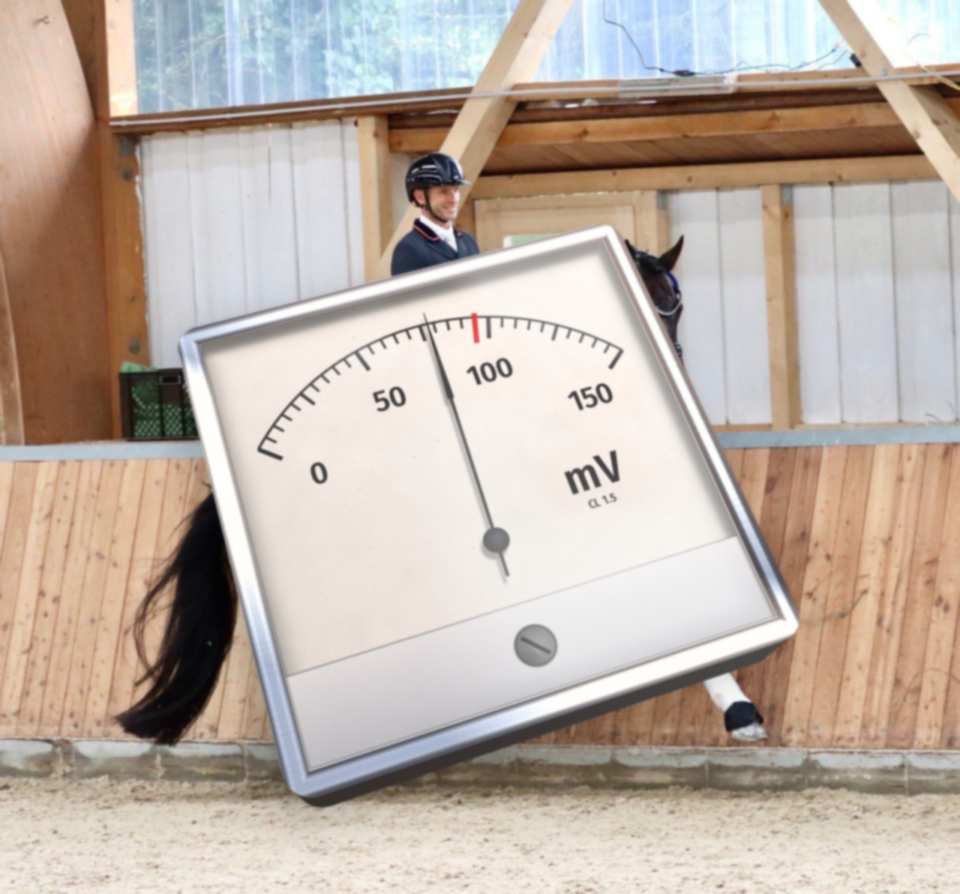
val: 77.5 (mV)
